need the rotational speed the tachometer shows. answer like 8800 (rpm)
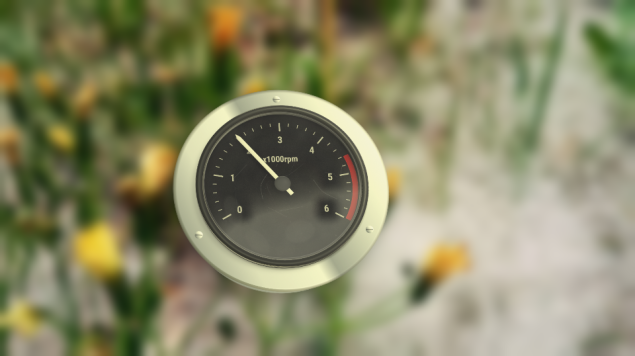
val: 2000 (rpm)
